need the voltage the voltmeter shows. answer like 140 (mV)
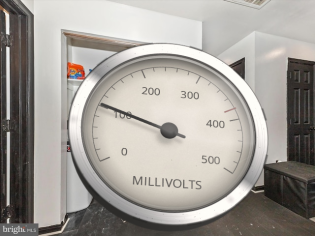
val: 100 (mV)
